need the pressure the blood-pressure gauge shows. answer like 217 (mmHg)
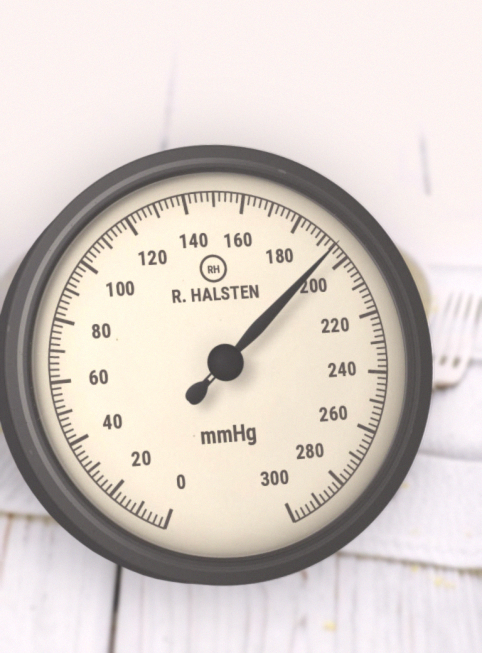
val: 194 (mmHg)
